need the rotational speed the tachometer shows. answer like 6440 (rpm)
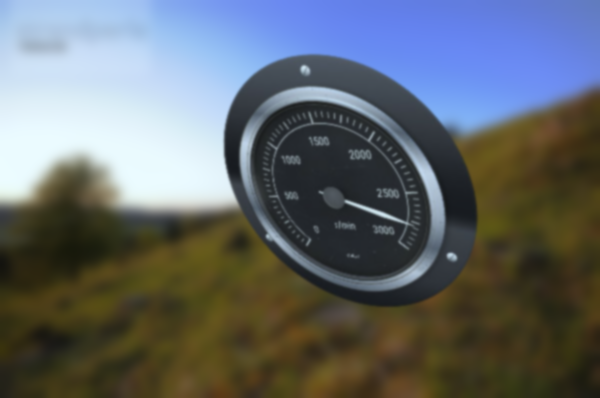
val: 2750 (rpm)
